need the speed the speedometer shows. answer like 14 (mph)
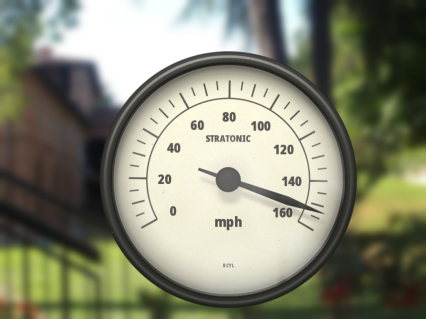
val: 152.5 (mph)
